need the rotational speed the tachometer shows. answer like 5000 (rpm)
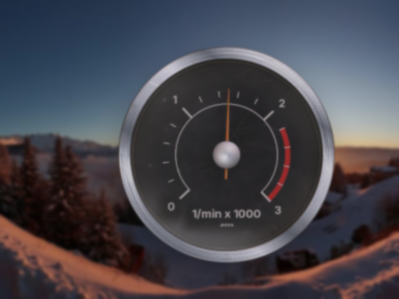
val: 1500 (rpm)
